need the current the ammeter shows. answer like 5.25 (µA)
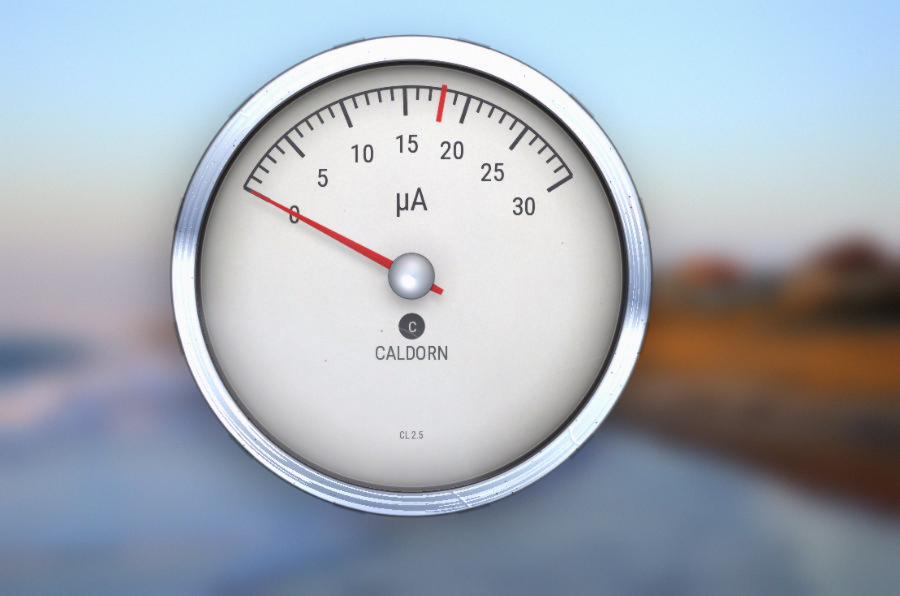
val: 0 (µA)
